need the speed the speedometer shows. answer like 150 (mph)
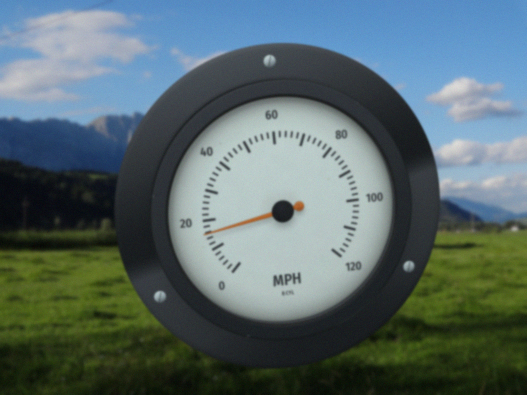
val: 16 (mph)
